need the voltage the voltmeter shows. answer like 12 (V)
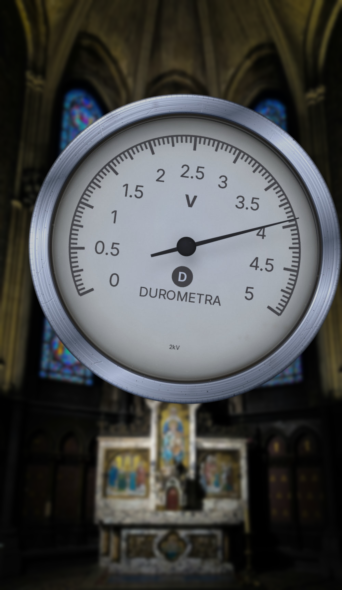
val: 3.95 (V)
